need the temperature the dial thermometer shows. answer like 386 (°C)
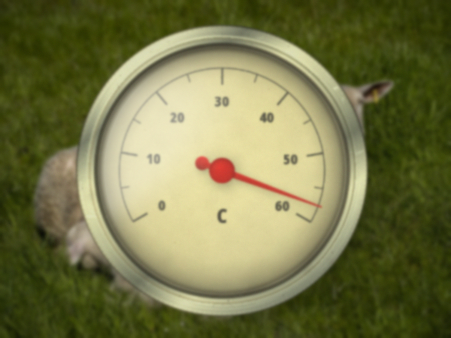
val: 57.5 (°C)
